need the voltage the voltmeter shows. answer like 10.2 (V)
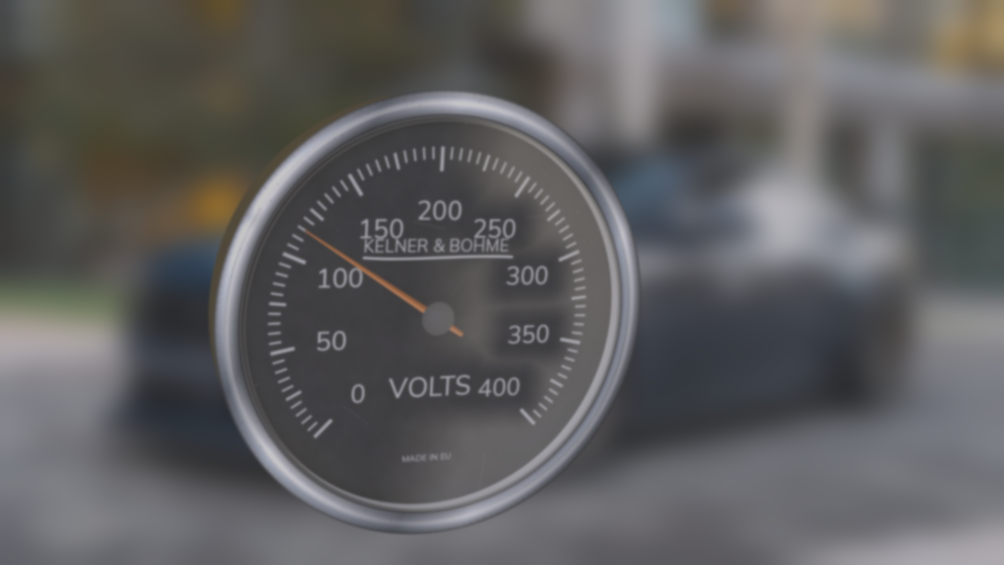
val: 115 (V)
